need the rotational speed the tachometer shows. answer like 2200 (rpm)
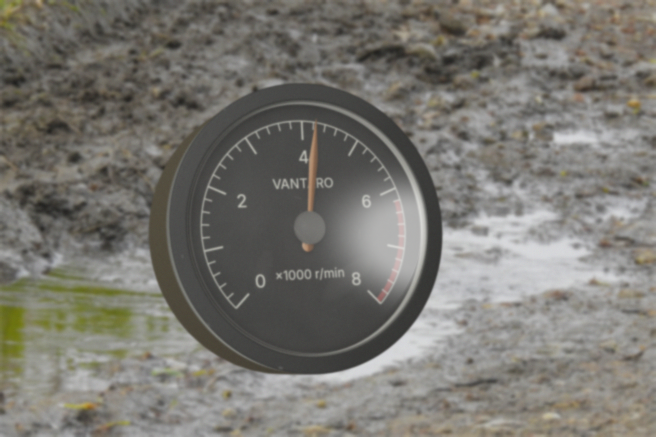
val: 4200 (rpm)
